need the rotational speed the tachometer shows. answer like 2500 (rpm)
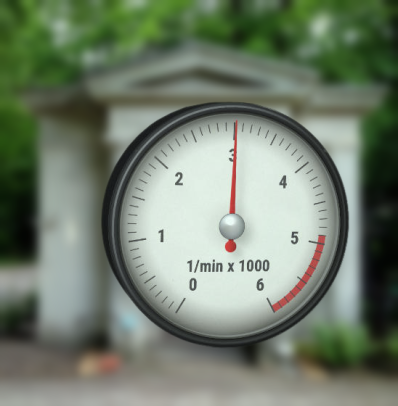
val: 3000 (rpm)
